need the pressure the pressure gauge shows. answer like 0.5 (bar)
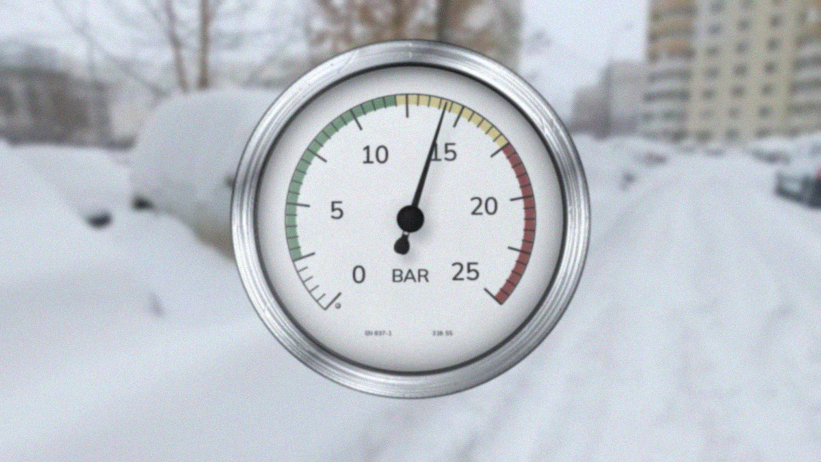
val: 14.25 (bar)
